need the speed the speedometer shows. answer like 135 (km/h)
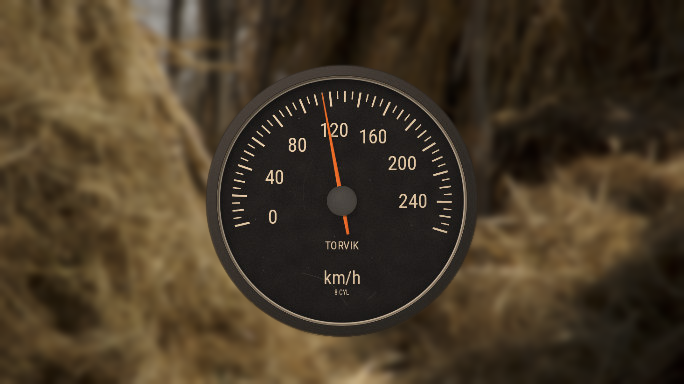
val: 115 (km/h)
